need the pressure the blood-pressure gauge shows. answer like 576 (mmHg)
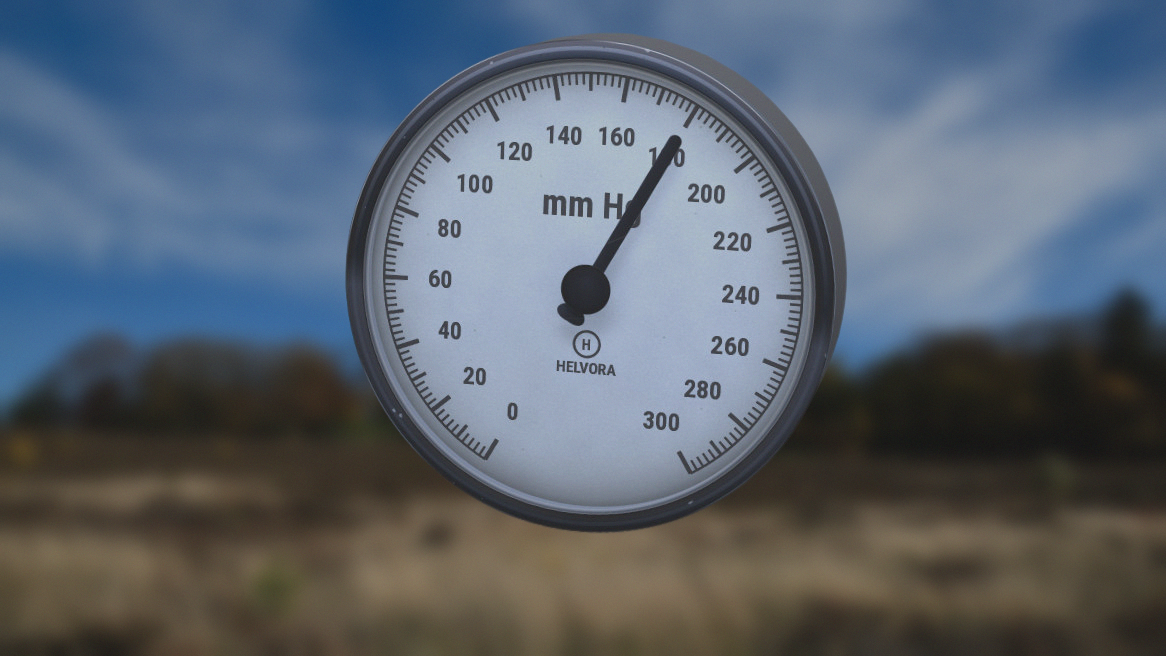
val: 180 (mmHg)
